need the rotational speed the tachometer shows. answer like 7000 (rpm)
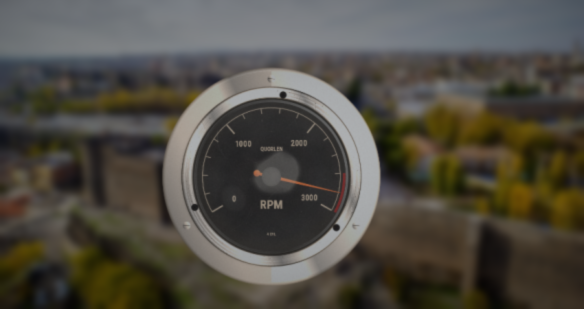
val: 2800 (rpm)
